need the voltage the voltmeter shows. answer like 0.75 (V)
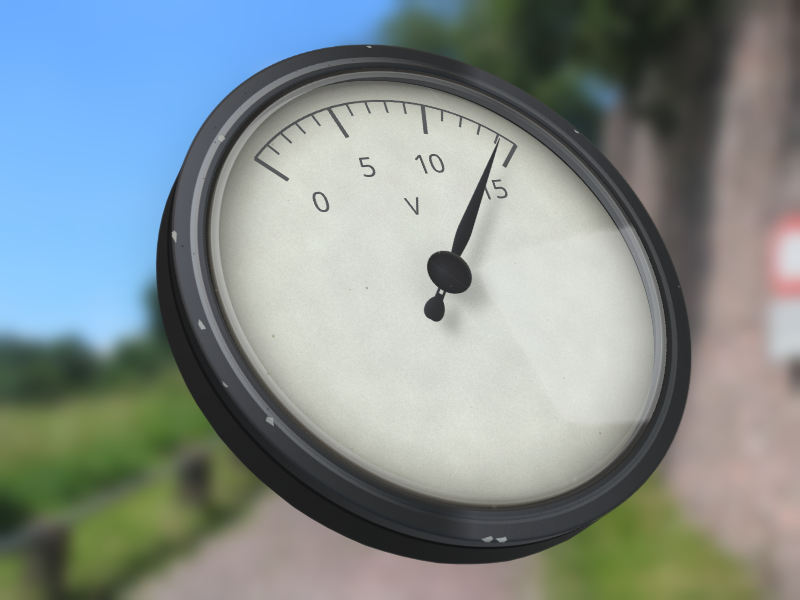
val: 14 (V)
